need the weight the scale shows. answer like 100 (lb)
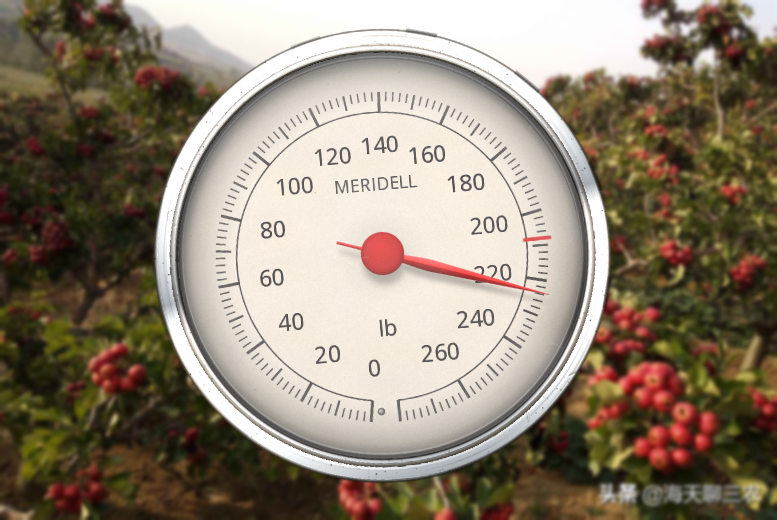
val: 224 (lb)
